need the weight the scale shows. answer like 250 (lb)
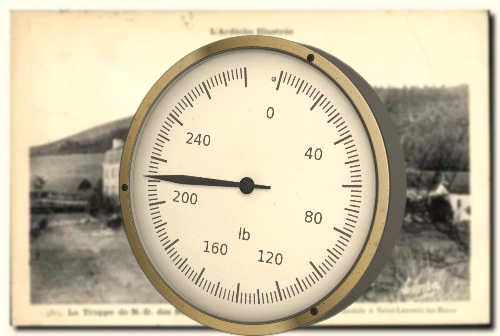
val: 212 (lb)
